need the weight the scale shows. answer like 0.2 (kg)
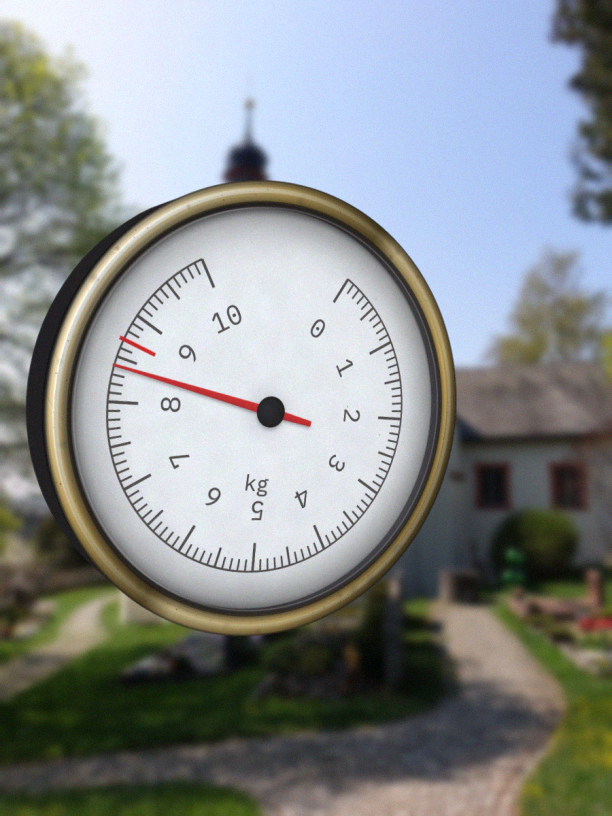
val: 8.4 (kg)
